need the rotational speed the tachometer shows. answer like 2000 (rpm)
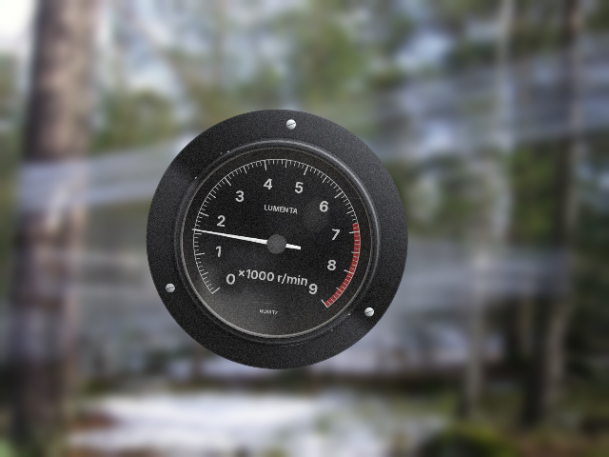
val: 1600 (rpm)
